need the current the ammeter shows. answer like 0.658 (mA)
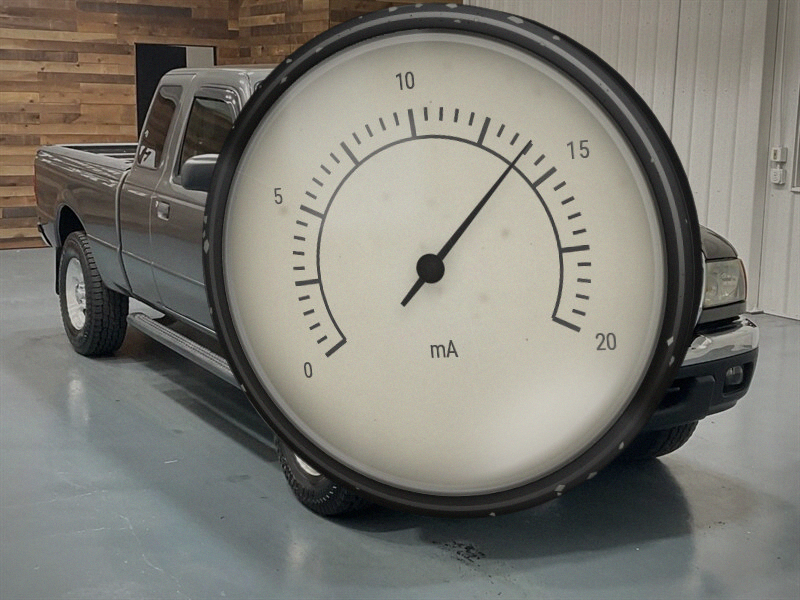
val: 14 (mA)
